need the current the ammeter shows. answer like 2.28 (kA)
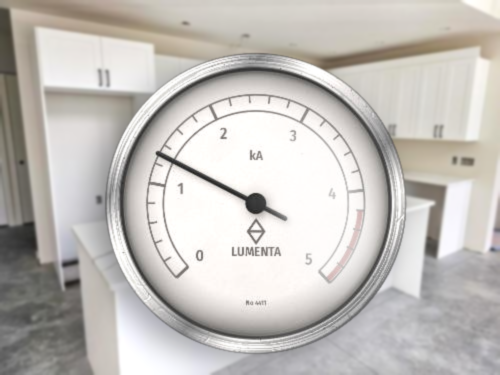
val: 1.3 (kA)
